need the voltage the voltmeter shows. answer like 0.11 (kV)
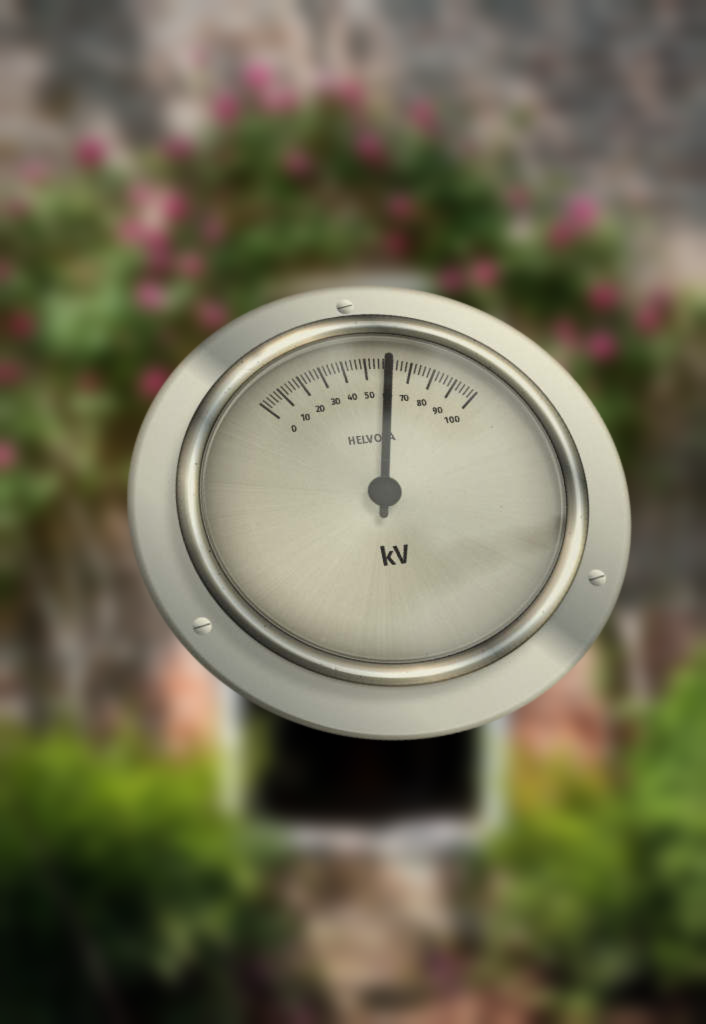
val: 60 (kV)
